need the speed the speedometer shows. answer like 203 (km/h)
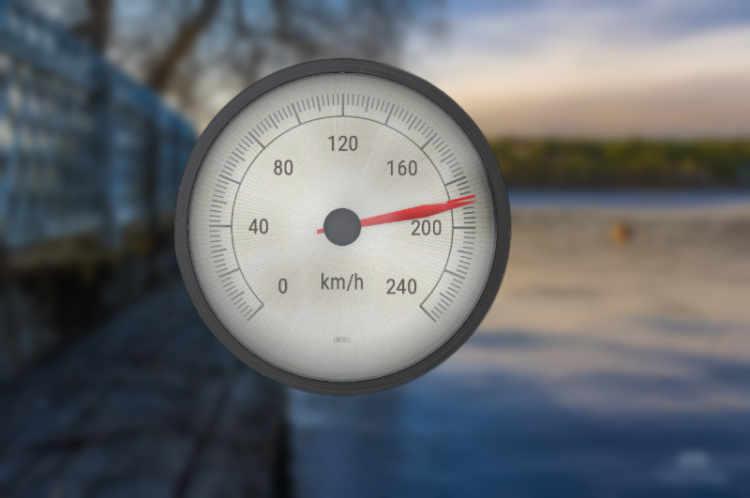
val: 190 (km/h)
